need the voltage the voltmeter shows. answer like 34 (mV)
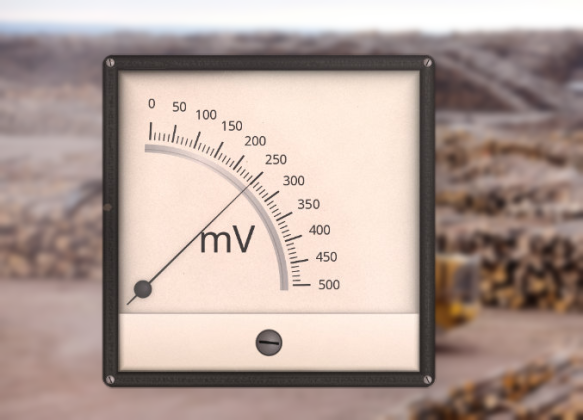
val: 250 (mV)
